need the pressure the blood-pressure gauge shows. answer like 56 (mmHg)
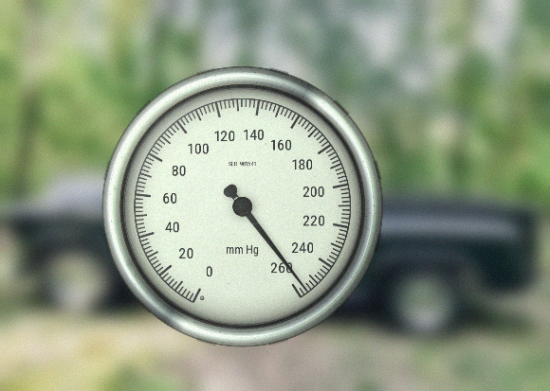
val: 256 (mmHg)
